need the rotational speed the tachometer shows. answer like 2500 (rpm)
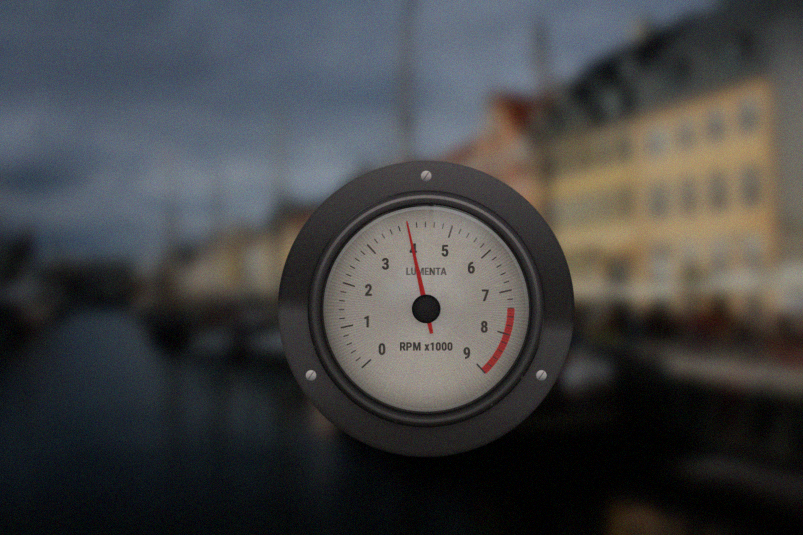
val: 4000 (rpm)
